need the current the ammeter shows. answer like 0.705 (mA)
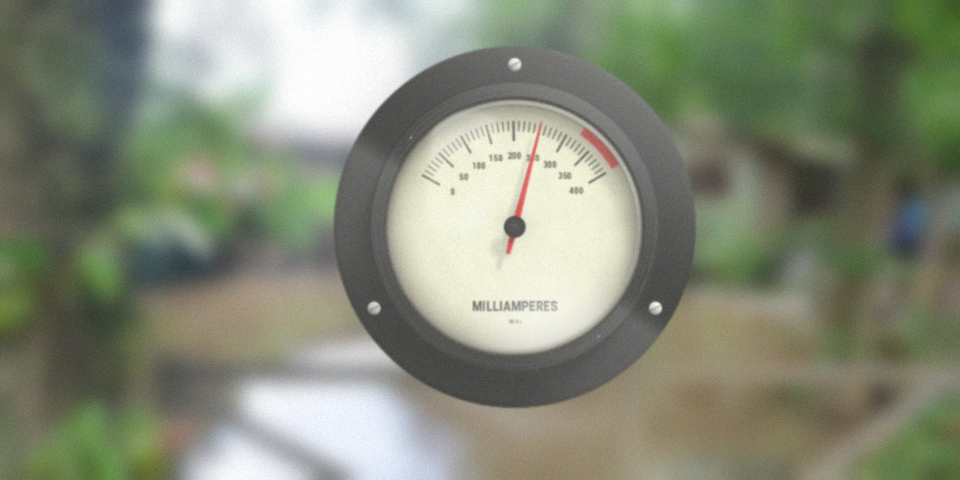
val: 250 (mA)
